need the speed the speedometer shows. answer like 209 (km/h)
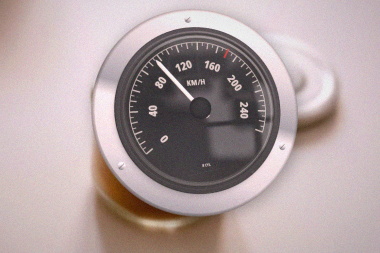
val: 95 (km/h)
